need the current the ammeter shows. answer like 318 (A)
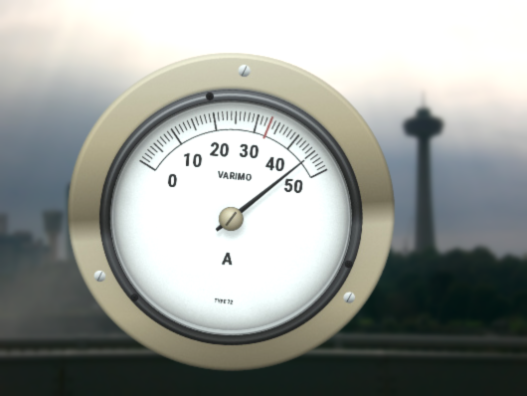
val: 45 (A)
